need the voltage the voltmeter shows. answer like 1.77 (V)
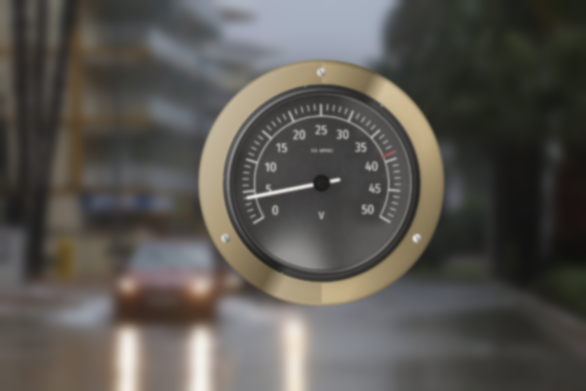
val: 4 (V)
